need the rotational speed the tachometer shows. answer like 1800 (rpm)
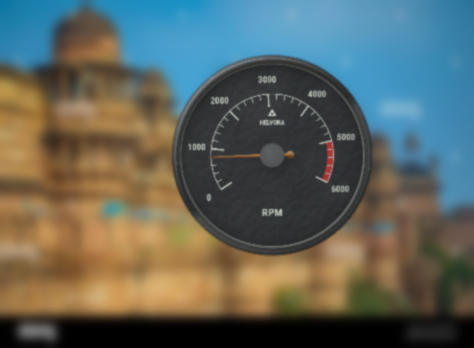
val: 800 (rpm)
